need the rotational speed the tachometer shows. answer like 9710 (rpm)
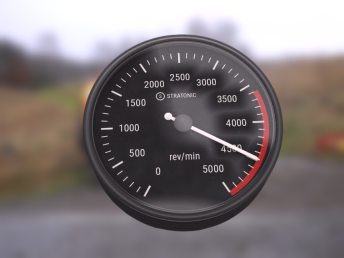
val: 4500 (rpm)
